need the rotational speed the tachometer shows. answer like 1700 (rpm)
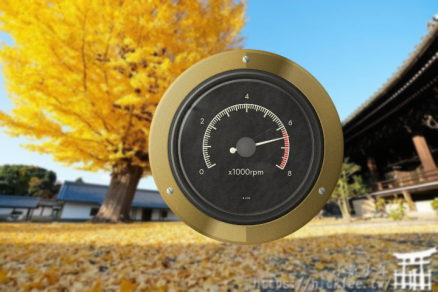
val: 6500 (rpm)
